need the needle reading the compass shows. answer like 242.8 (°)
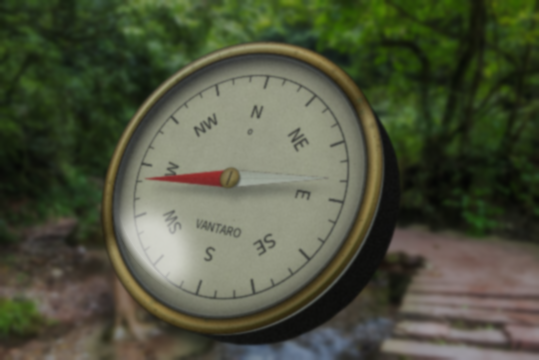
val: 260 (°)
